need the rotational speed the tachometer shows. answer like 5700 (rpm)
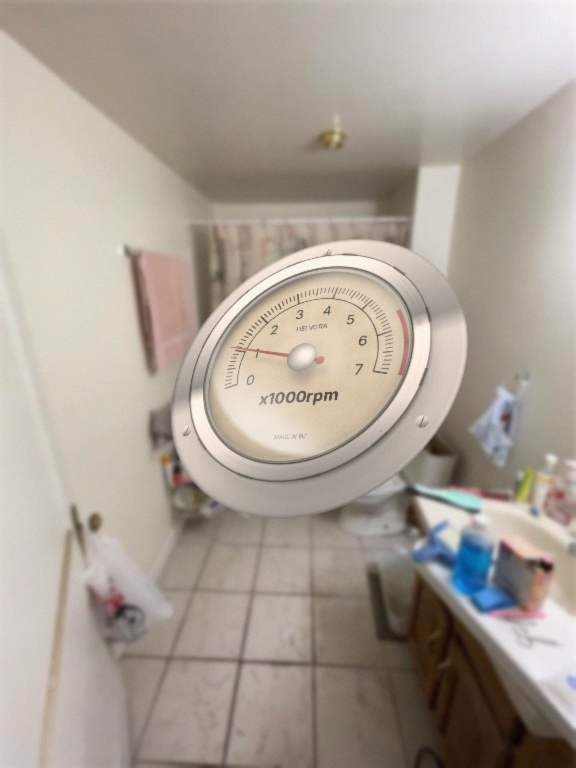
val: 1000 (rpm)
